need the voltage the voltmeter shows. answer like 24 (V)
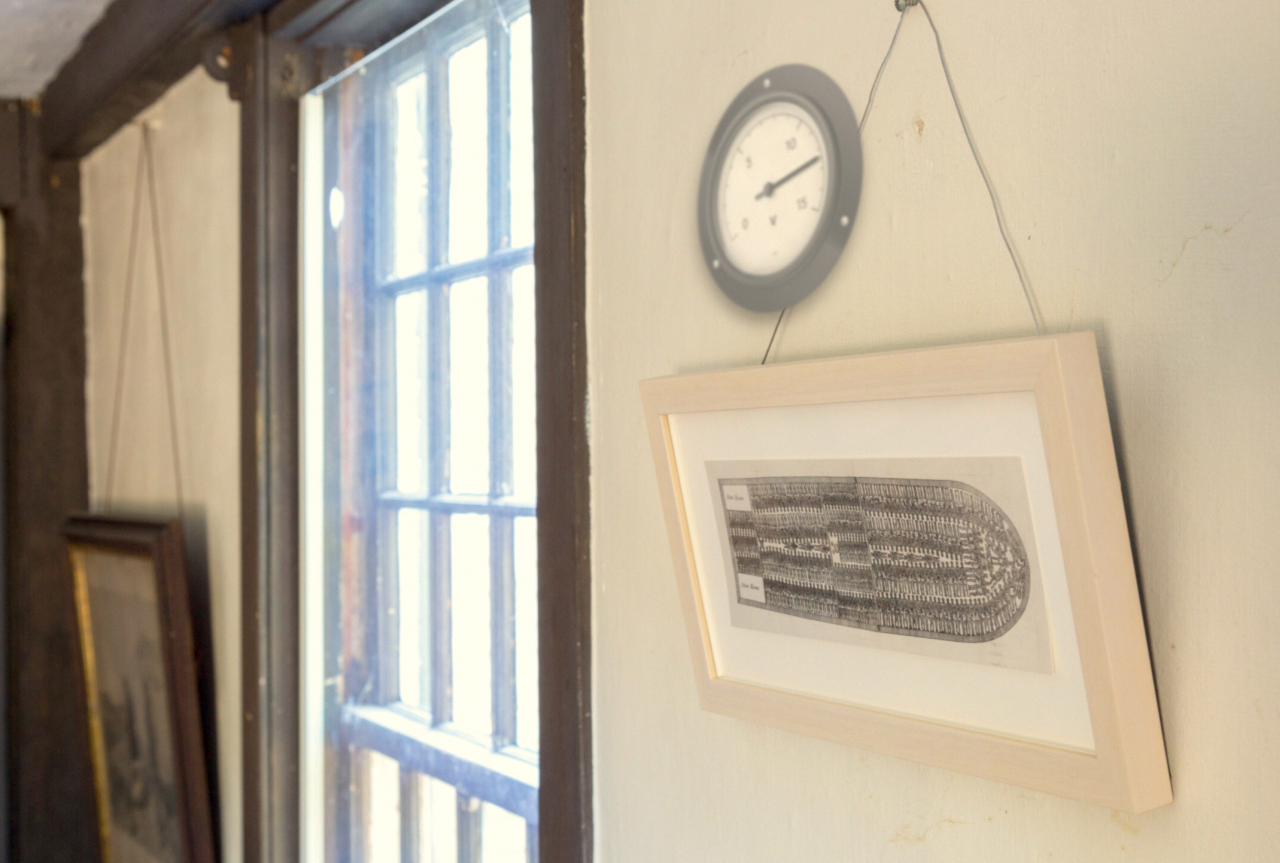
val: 12.5 (V)
